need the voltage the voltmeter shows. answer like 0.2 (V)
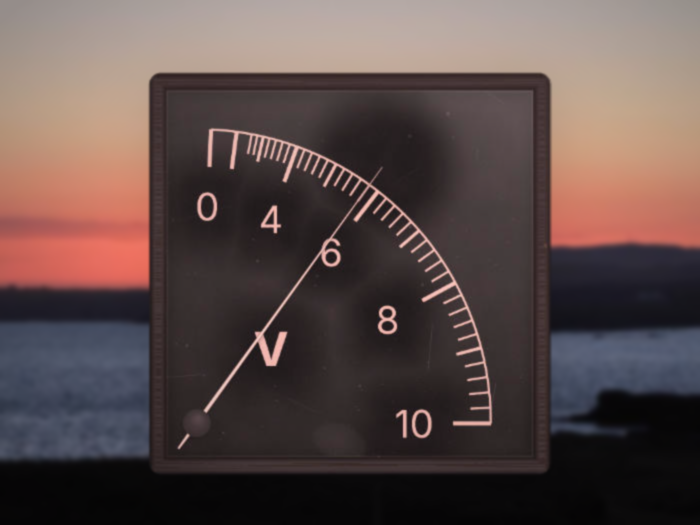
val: 5.8 (V)
